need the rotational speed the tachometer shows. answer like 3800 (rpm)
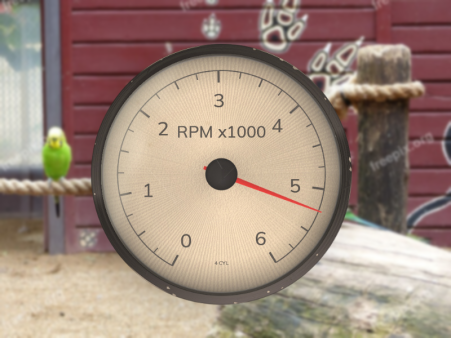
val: 5250 (rpm)
